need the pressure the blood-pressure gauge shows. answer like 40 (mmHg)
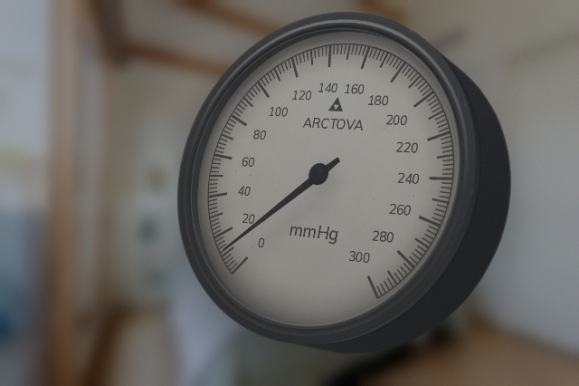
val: 10 (mmHg)
